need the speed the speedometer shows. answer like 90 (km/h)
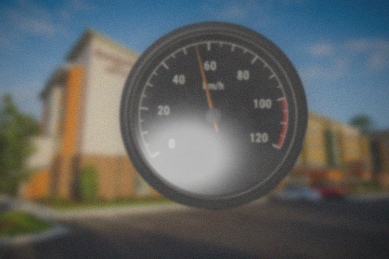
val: 55 (km/h)
